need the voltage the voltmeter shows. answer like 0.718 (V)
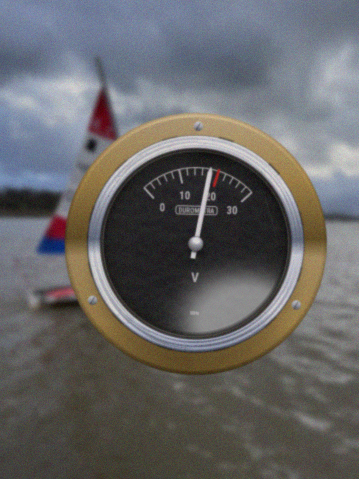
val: 18 (V)
